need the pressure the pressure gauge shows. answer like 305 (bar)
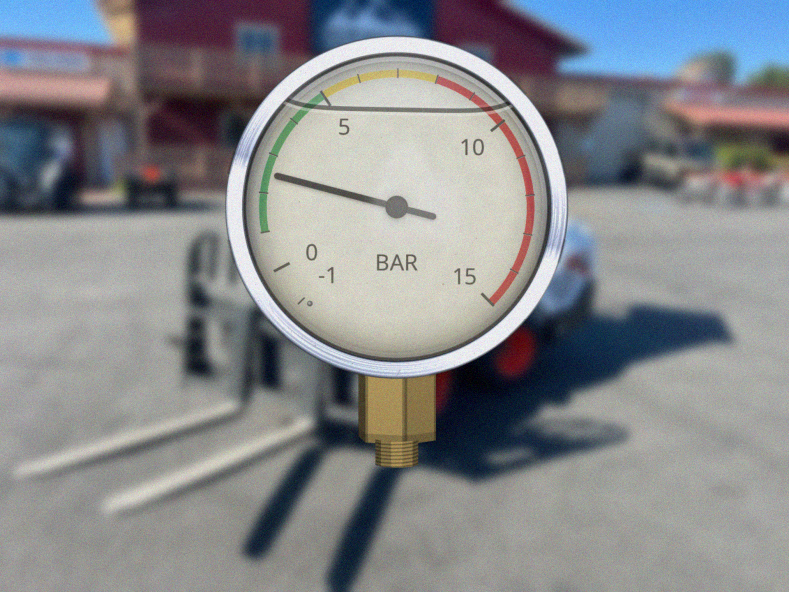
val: 2.5 (bar)
